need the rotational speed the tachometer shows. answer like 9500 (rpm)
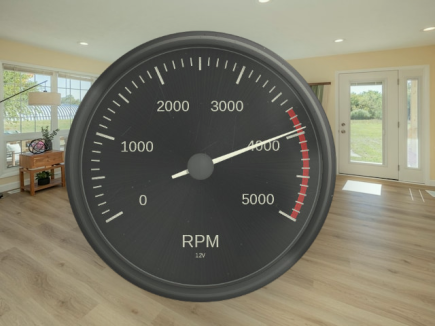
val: 3950 (rpm)
